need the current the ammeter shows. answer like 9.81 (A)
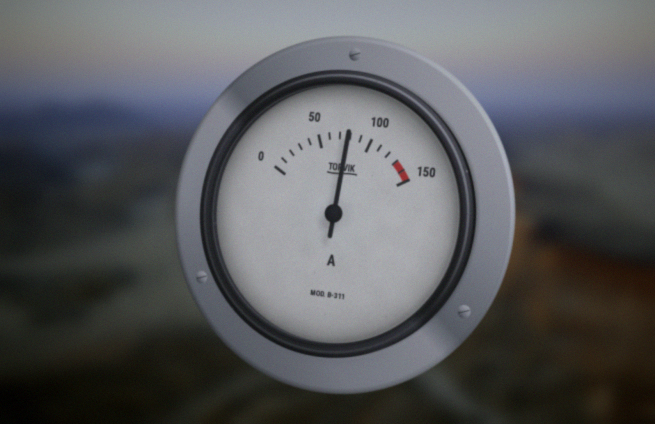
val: 80 (A)
